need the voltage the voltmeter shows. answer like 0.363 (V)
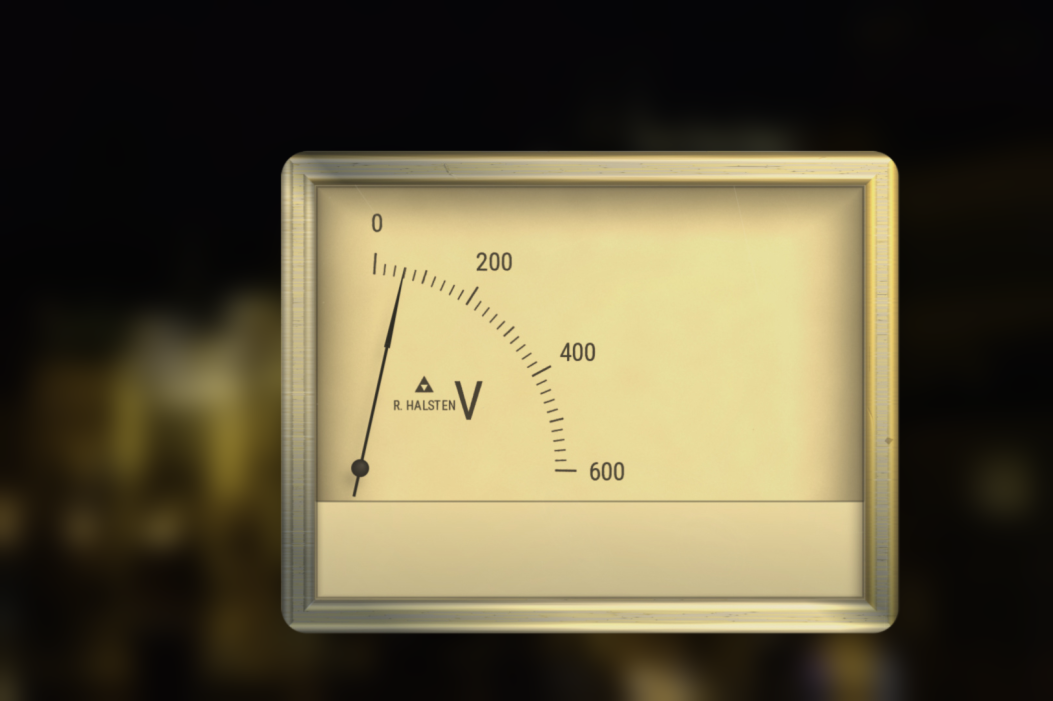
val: 60 (V)
